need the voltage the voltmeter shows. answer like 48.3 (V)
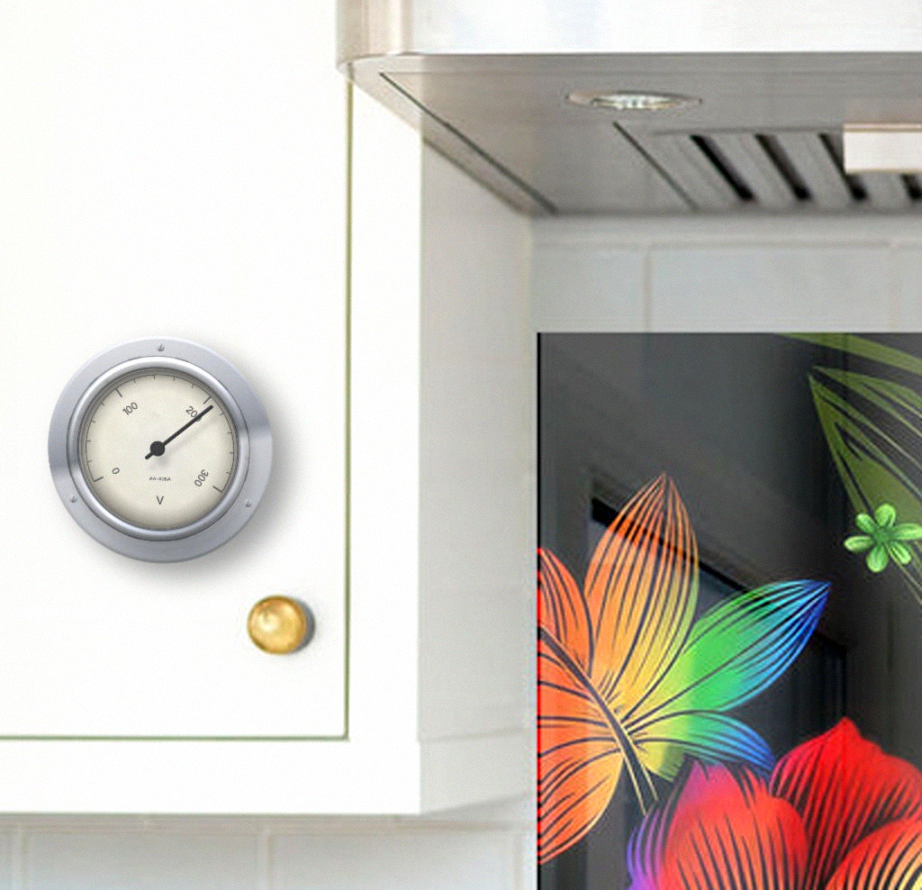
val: 210 (V)
